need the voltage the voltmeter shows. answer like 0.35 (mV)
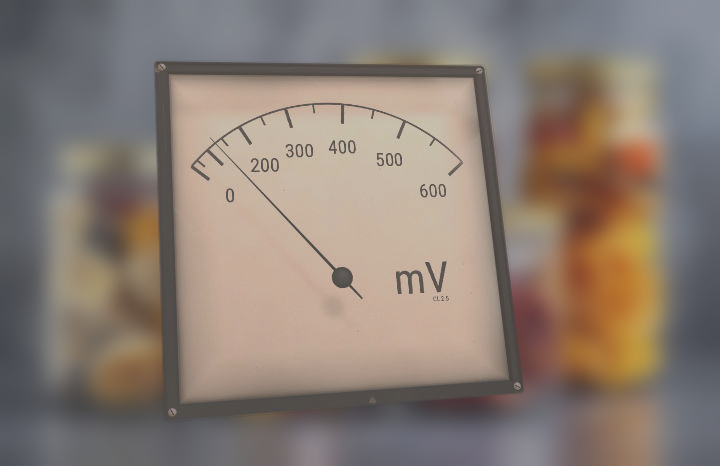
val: 125 (mV)
